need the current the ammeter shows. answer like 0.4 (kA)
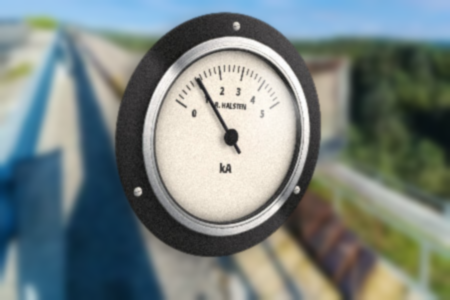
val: 1 (kA)
